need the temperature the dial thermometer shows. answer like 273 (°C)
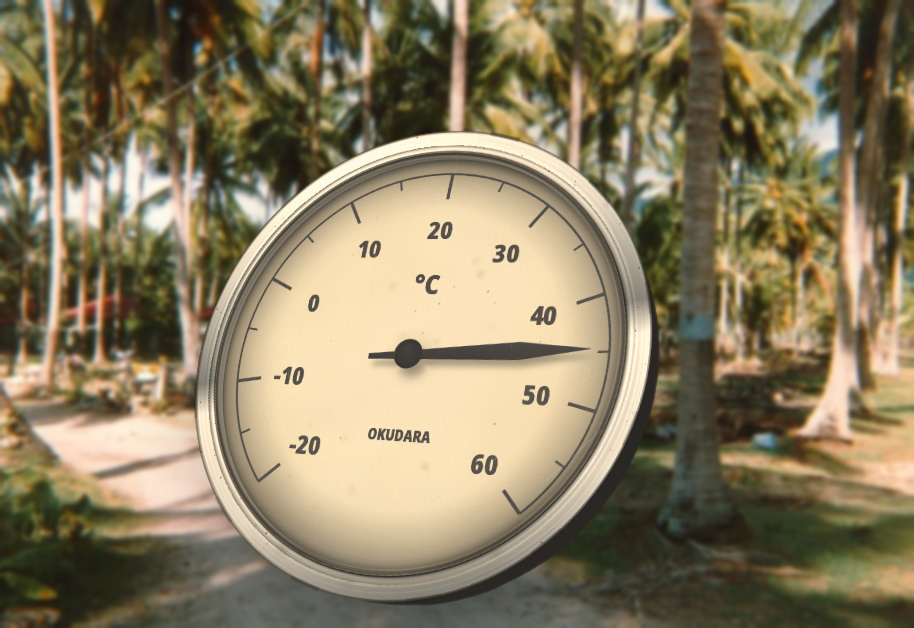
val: 45 (°C)
